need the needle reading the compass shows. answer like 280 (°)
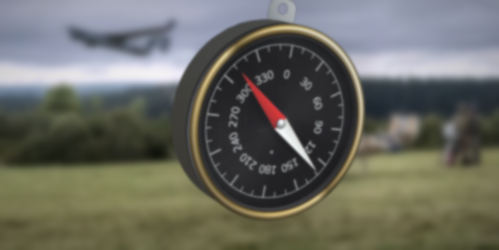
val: 310 (°)
